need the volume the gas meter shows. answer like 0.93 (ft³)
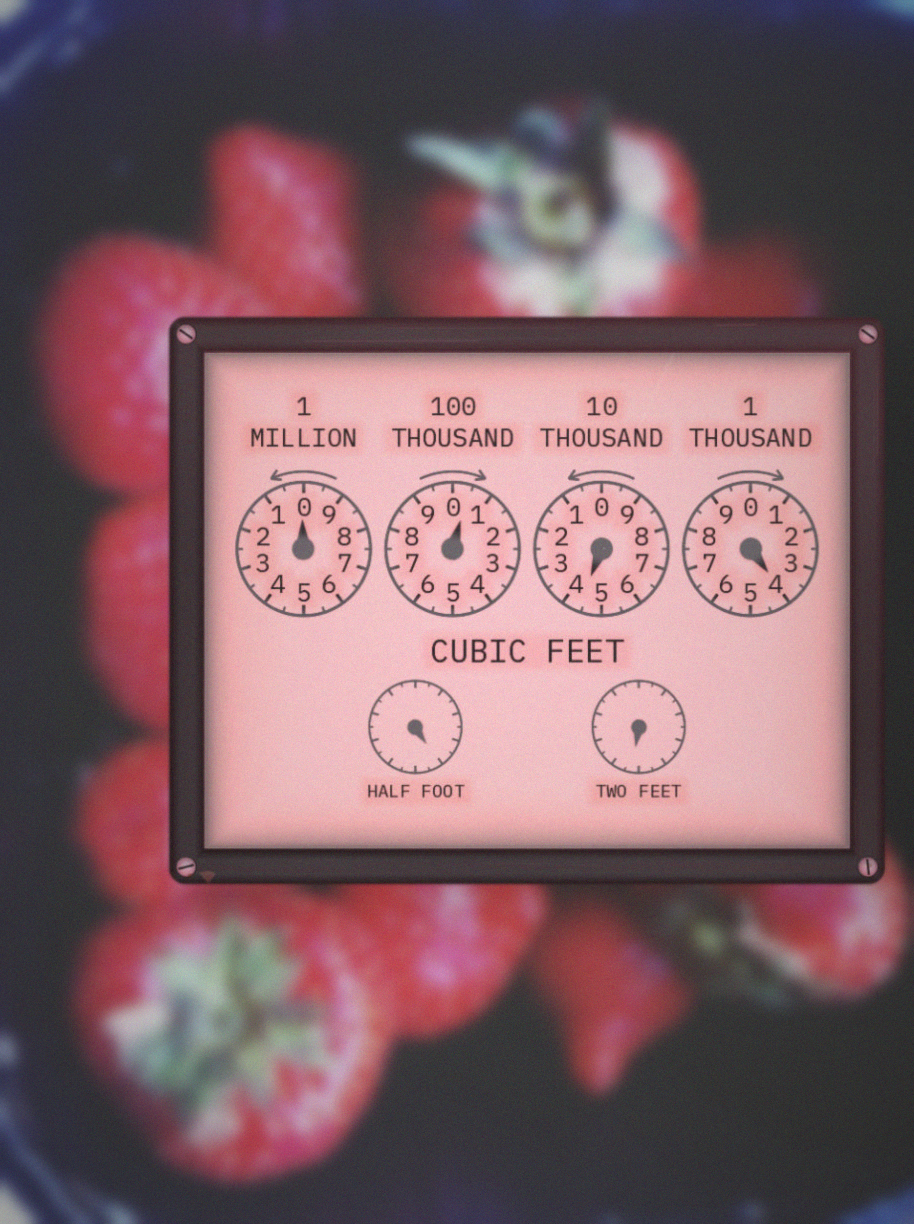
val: 4400 (ft³)
